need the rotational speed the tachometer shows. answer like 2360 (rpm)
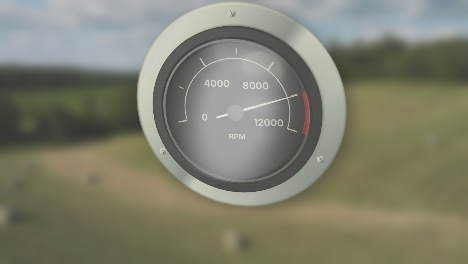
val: 10000 (rpm)
